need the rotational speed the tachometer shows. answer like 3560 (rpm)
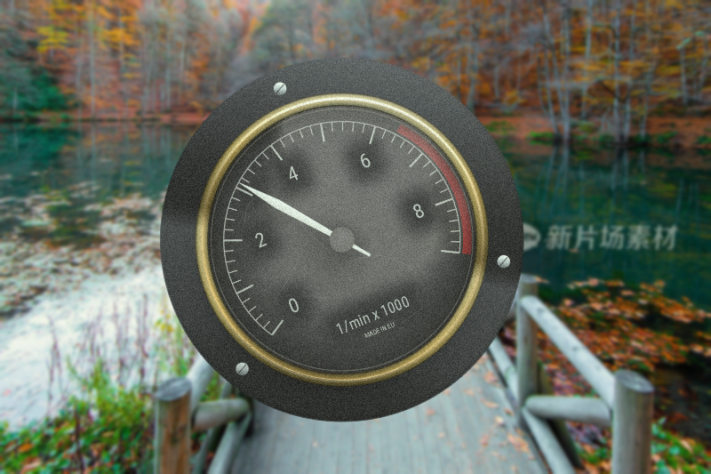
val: 3100 (rpm)
